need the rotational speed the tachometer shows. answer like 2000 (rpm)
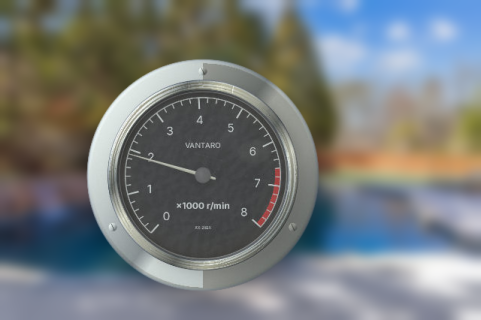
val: 1900 (rpm)
